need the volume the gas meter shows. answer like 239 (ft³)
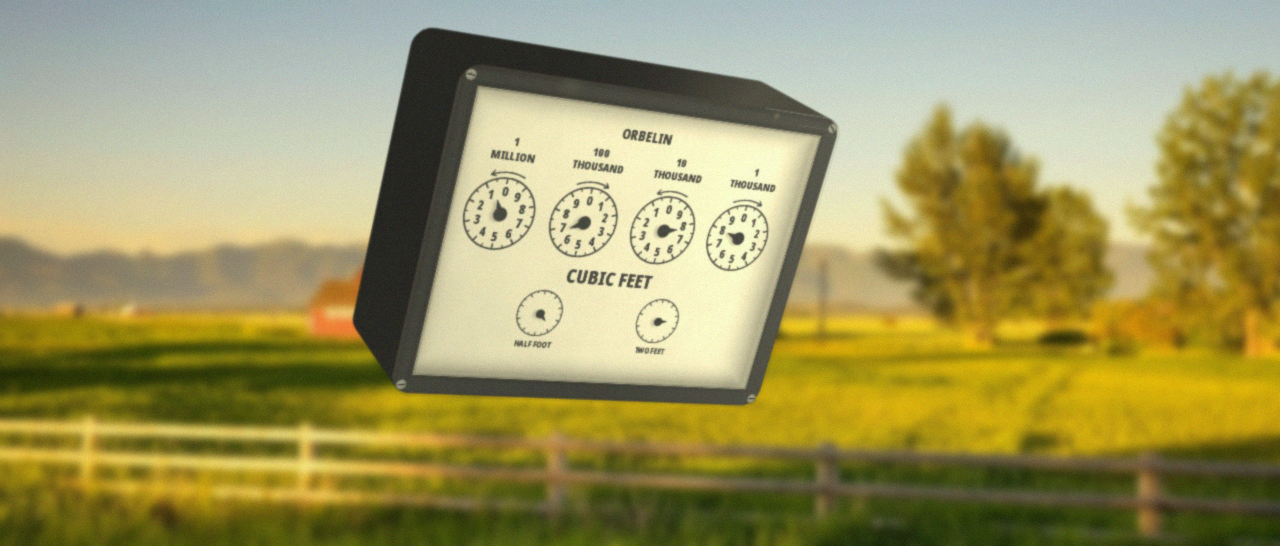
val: 67800 (ft³)
